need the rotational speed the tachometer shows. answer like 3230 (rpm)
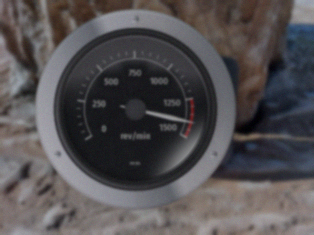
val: 1400 (rpm)
